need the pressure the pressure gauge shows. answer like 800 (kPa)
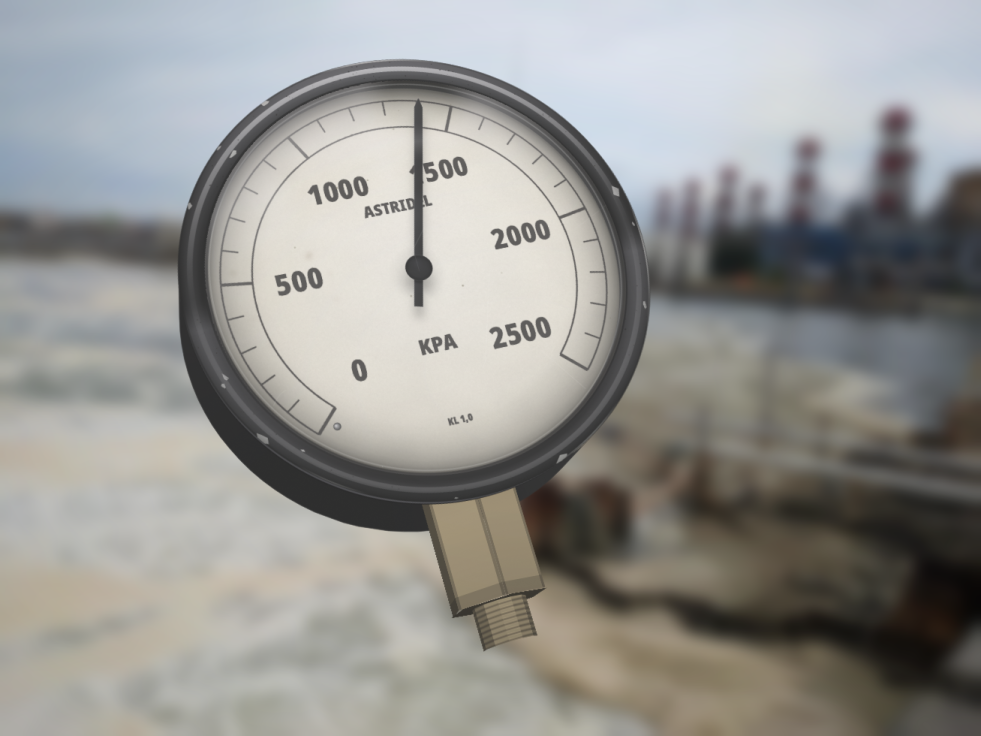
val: 1400 (kPa)
